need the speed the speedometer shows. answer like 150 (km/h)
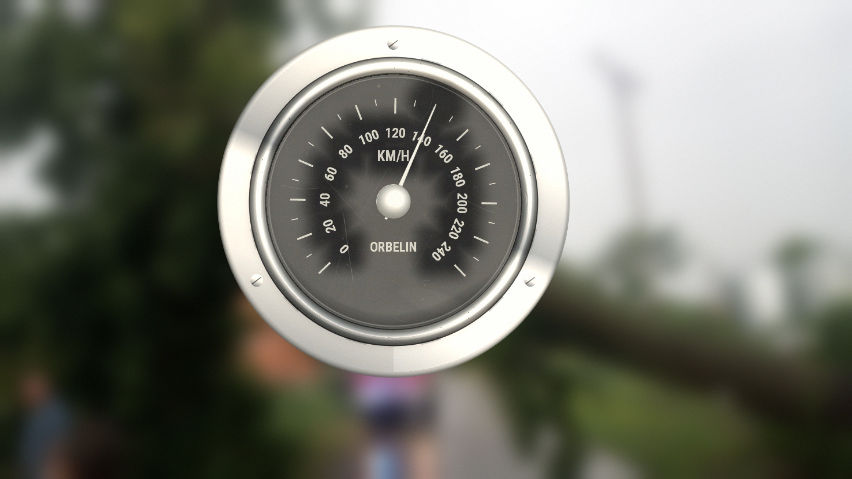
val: 140 (km/h)
